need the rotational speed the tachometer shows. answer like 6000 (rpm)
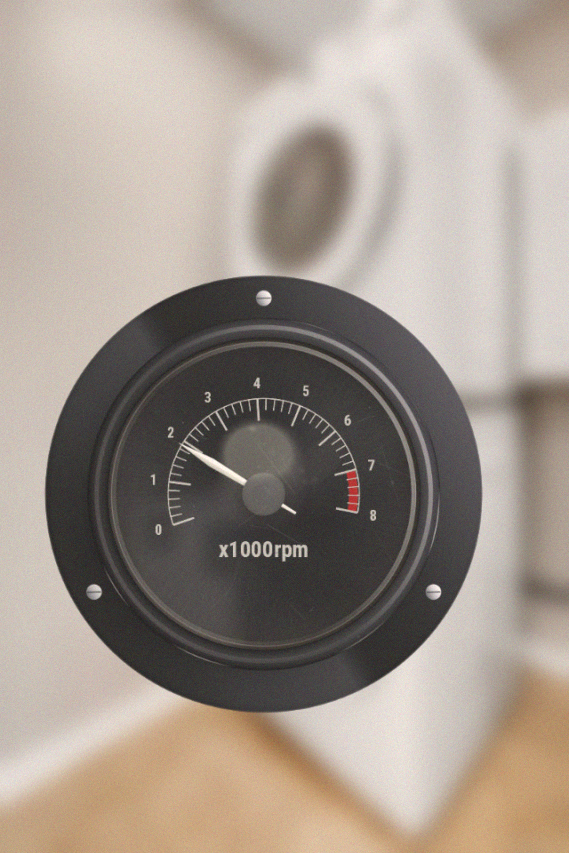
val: 1900 (rpm)
